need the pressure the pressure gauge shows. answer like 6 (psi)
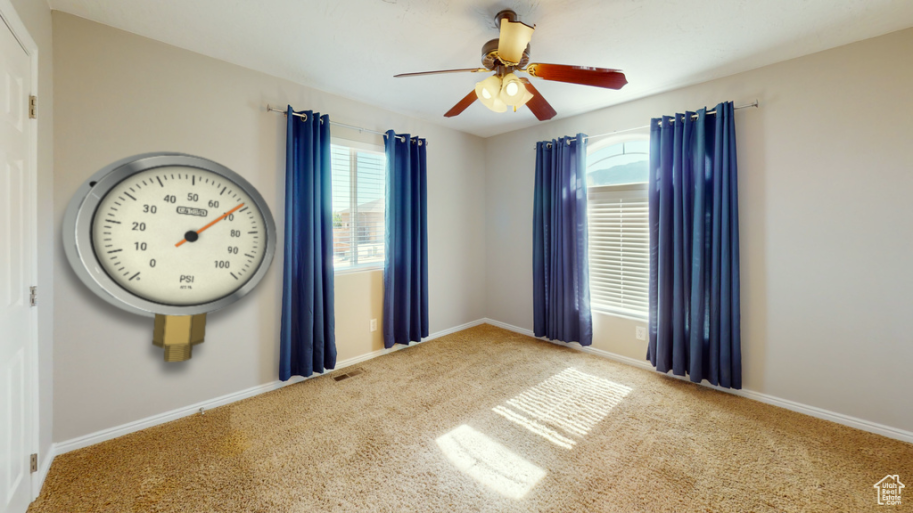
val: 68 (psi)
